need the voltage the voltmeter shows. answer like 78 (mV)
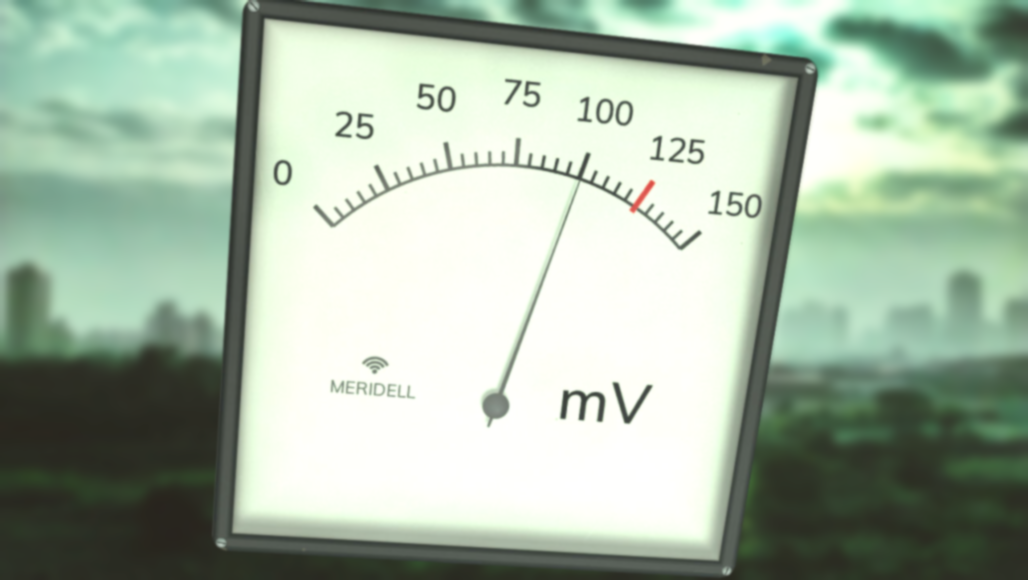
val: 100 (mV)
